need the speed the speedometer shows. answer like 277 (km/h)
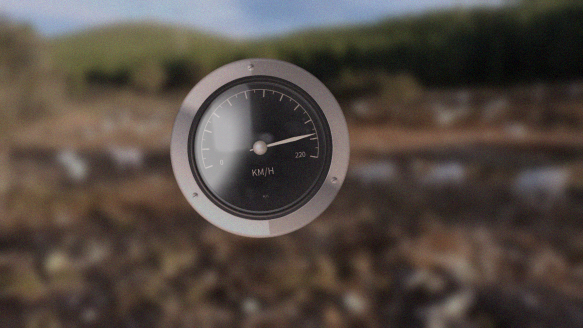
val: 195 (km/h)
